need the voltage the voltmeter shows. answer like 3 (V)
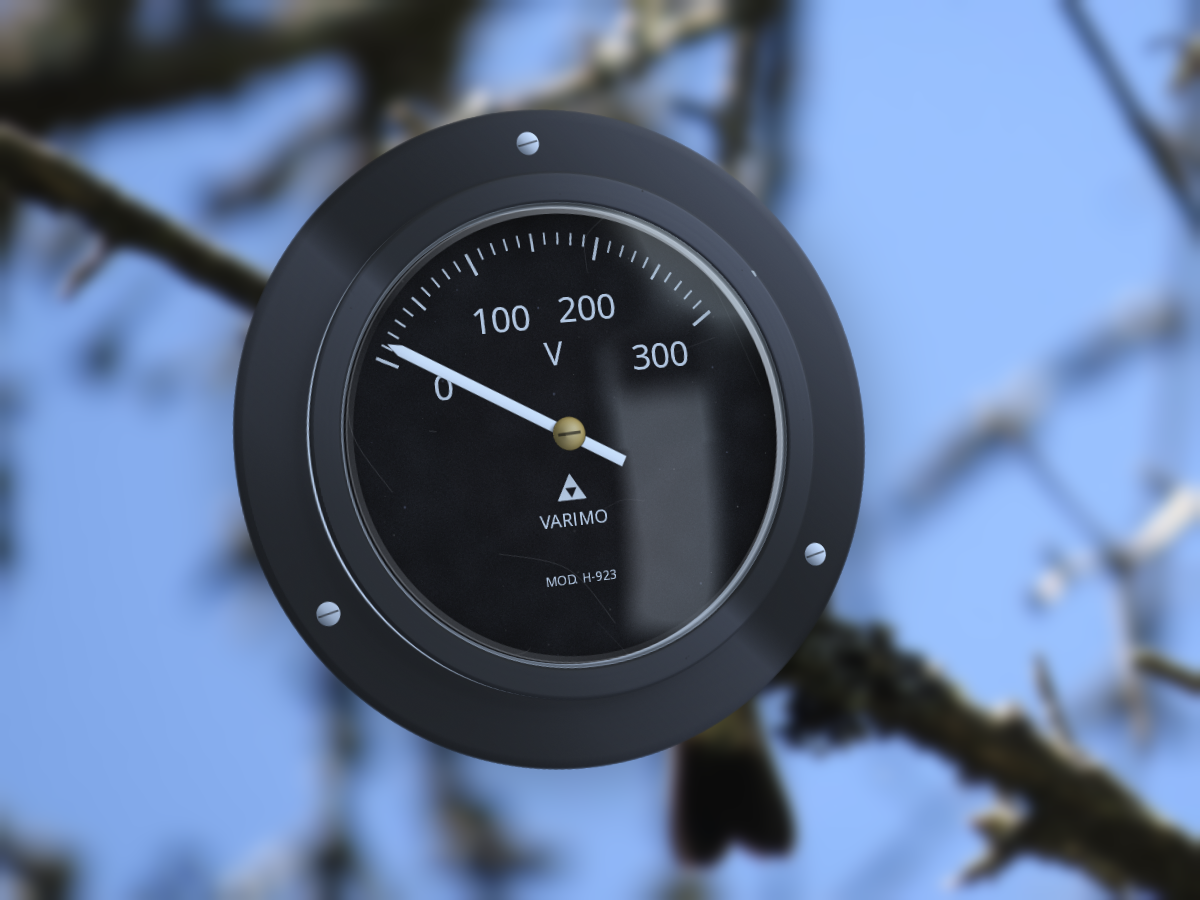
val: 10 (V)
